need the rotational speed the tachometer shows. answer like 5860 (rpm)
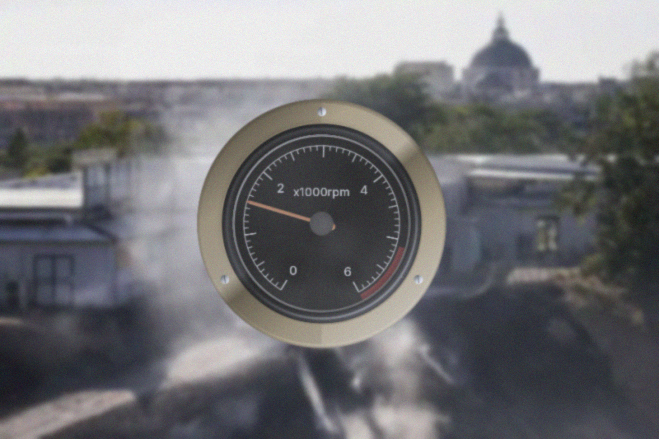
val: 1500 (rpm)
